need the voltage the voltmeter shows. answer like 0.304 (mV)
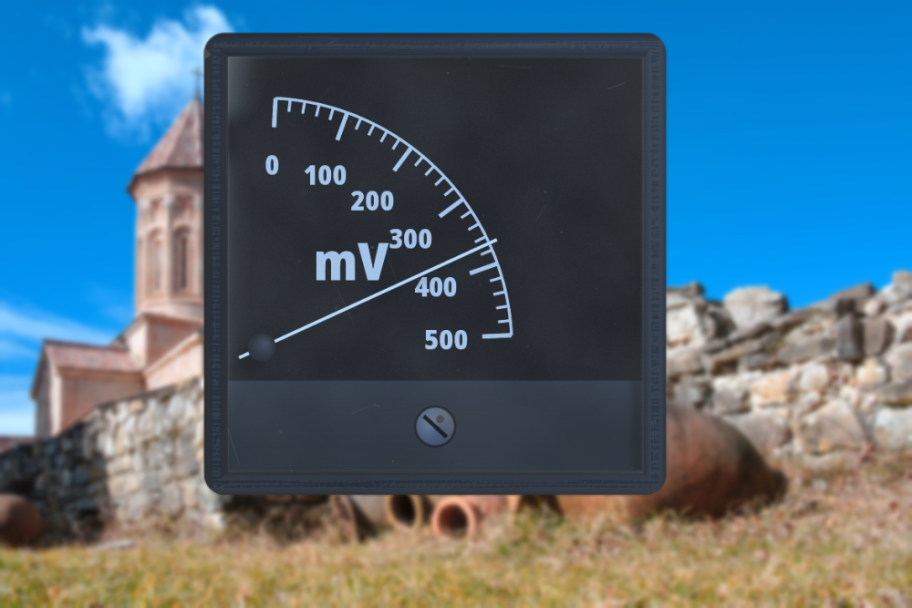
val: 370 (mV)
